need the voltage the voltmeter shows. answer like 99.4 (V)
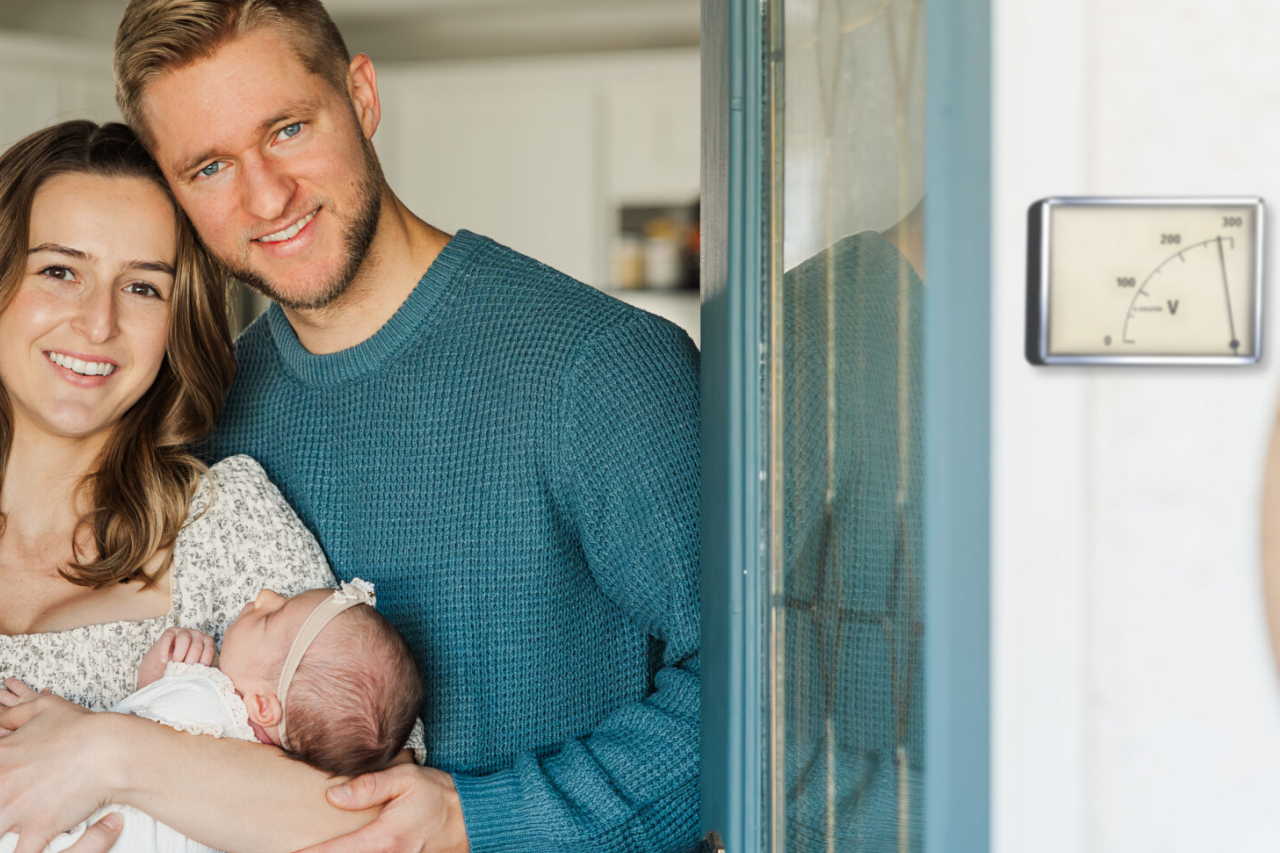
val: 275 (V)
